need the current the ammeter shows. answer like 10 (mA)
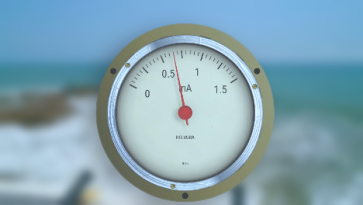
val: 0.65 (mA)
